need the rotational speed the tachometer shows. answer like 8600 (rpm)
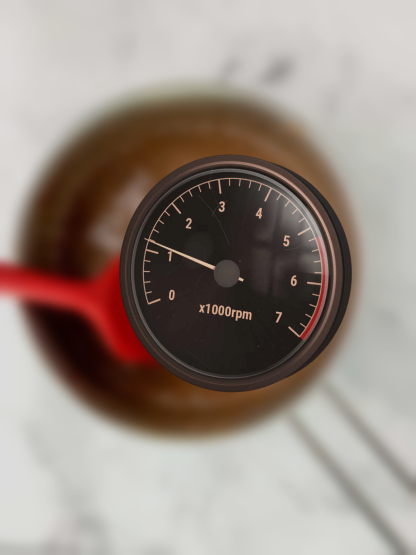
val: 1200 (rpm)
